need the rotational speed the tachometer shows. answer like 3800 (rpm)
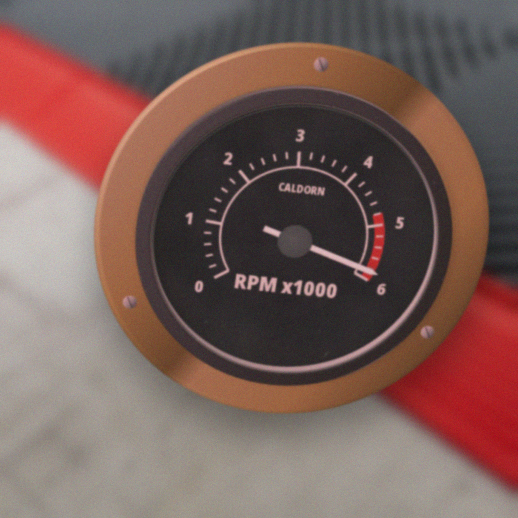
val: 5800 (rpm)
